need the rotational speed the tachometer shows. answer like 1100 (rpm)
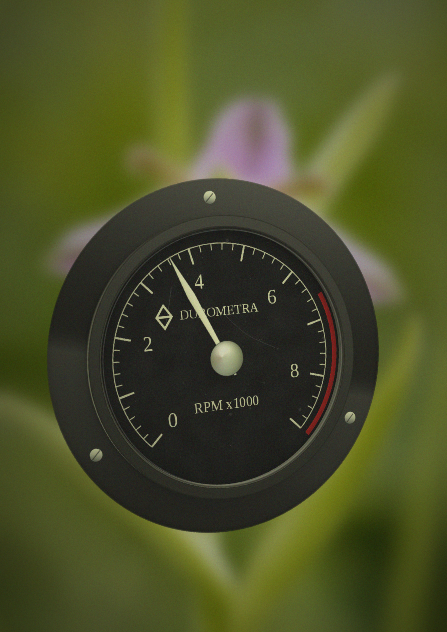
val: 3600 (rpm)
